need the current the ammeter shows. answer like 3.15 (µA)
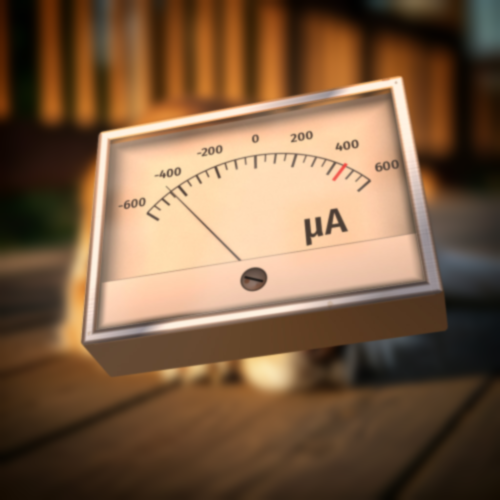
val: -450 (µA)
